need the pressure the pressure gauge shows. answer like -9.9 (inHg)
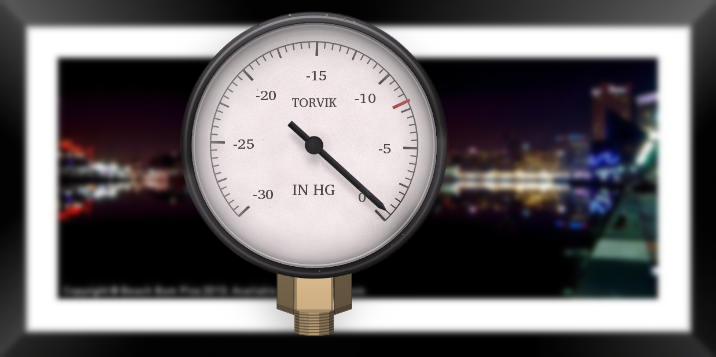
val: -0.5 (inHg)
